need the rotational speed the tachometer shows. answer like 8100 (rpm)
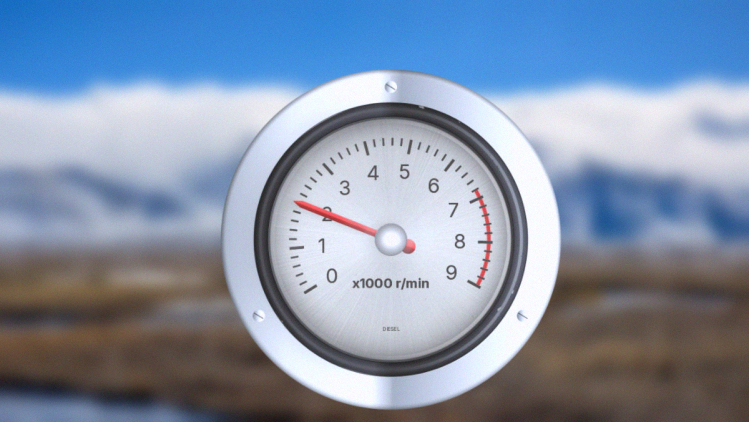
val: 2000 (rpm)
